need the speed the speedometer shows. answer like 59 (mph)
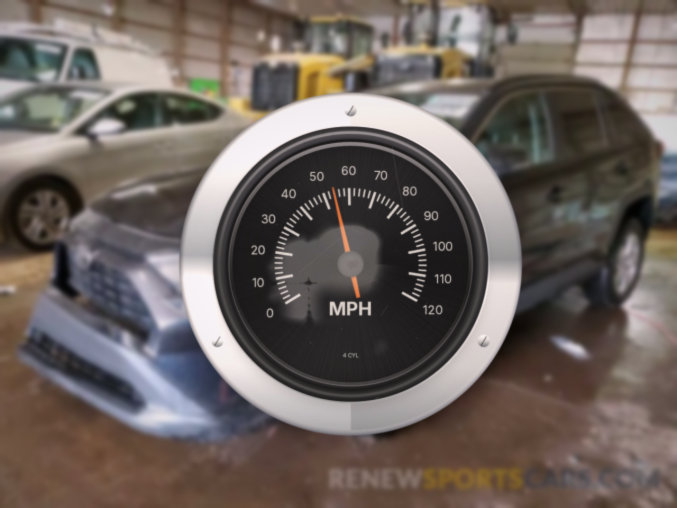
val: 54 (mph)
